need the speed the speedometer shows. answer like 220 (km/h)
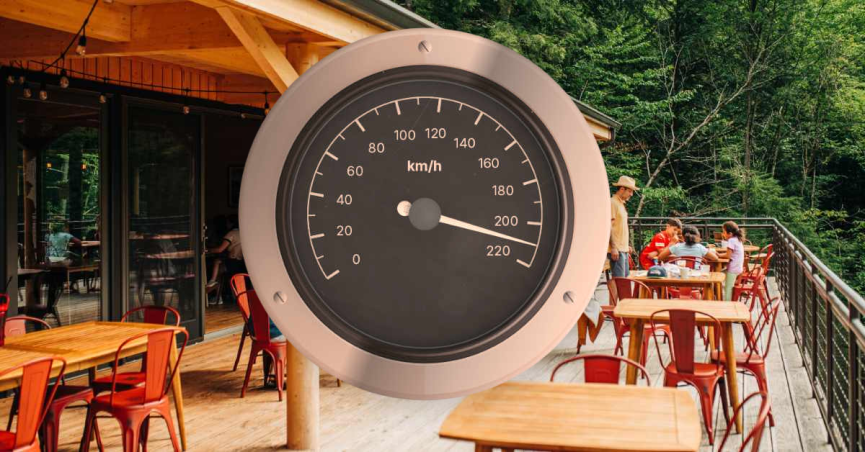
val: 210 (km/h)
